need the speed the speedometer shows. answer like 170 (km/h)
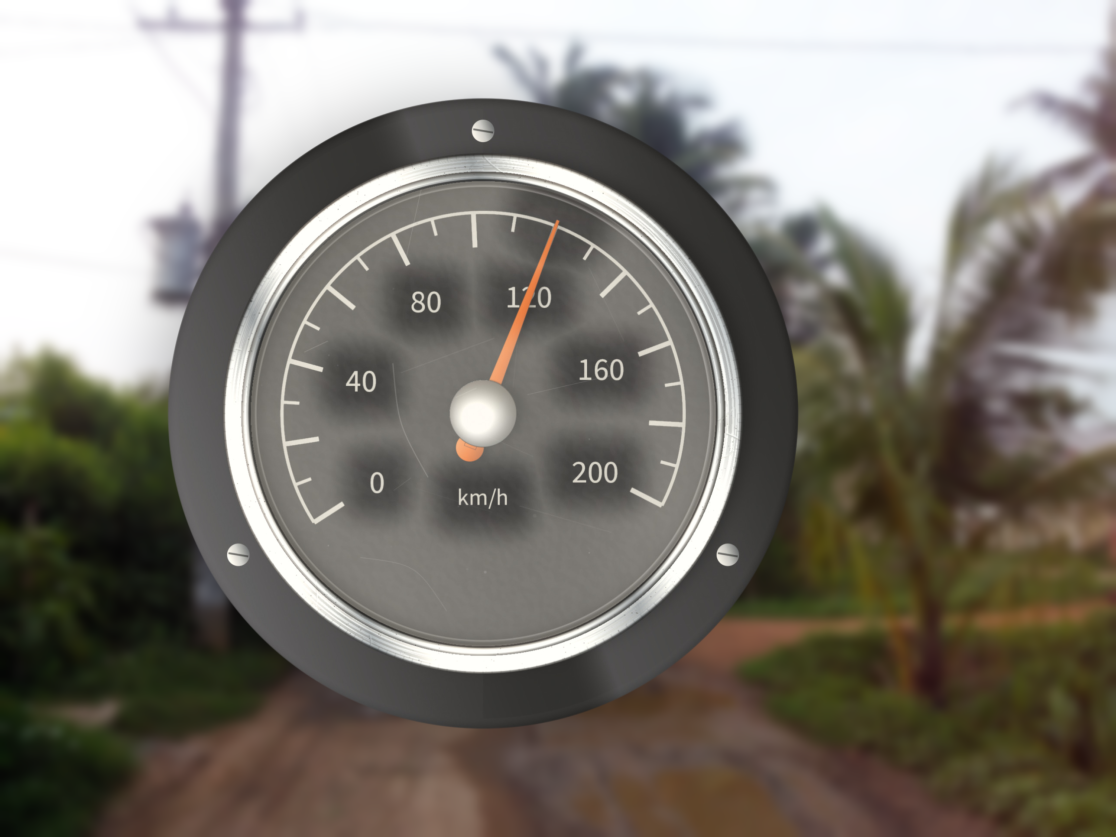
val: 120 (km/h)
